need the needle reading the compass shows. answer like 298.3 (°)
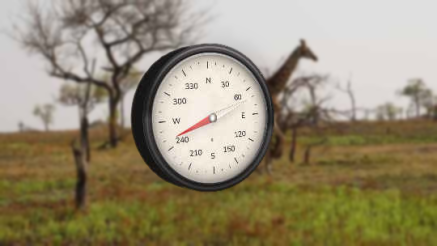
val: 250 (°)
